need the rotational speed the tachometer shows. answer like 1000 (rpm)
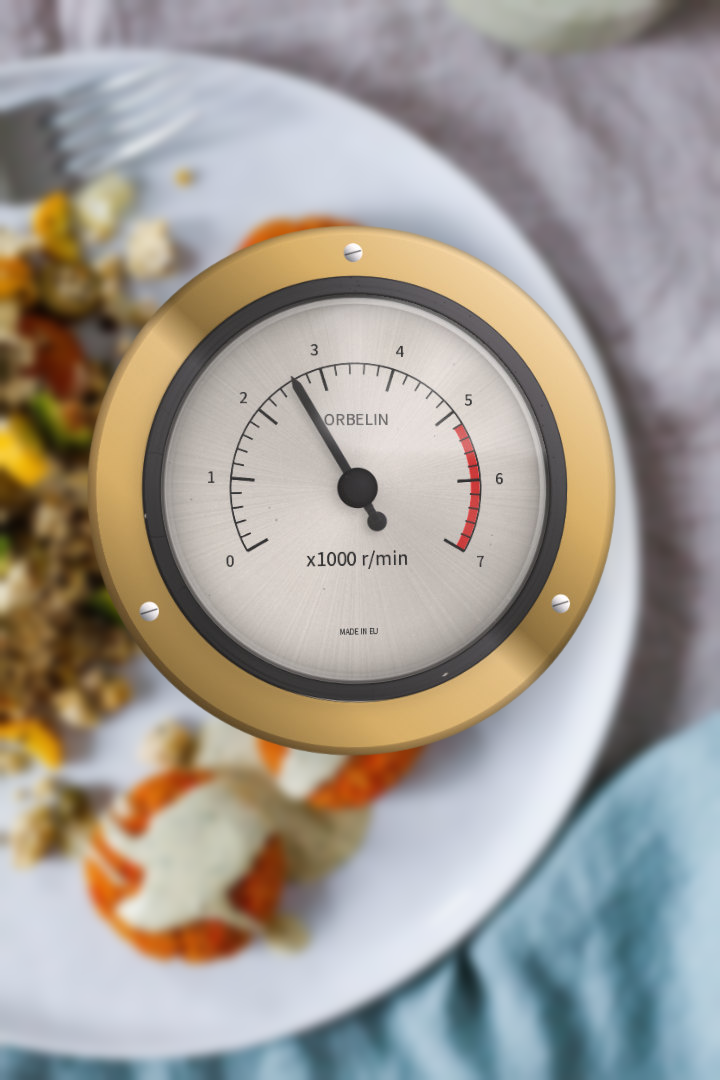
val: 2600 (rpm)
